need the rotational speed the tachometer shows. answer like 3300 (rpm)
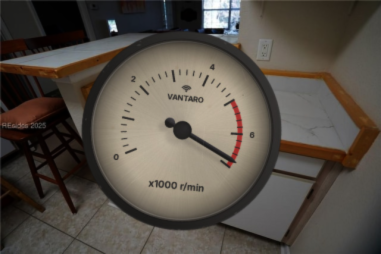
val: 6800 (rpm)
